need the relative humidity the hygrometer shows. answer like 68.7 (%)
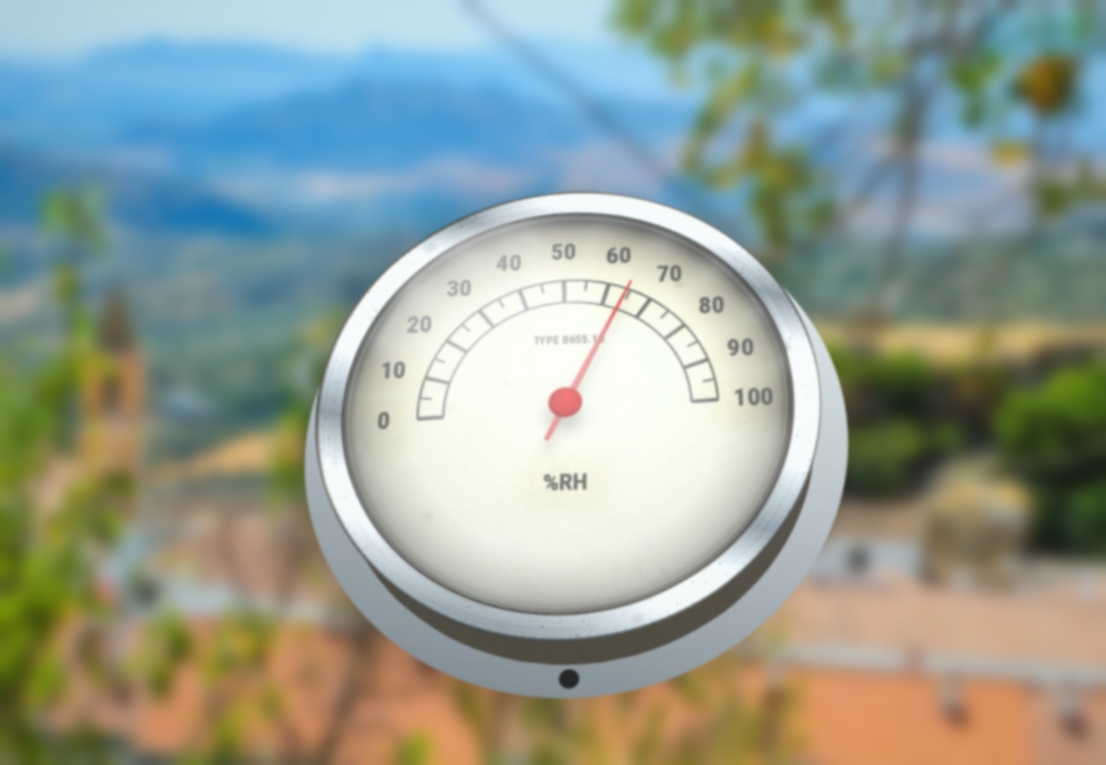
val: 65 (%)
